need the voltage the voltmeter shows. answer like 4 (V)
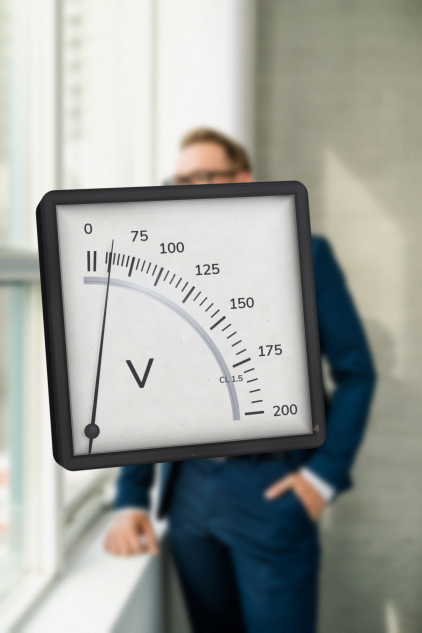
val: 50 (V)
